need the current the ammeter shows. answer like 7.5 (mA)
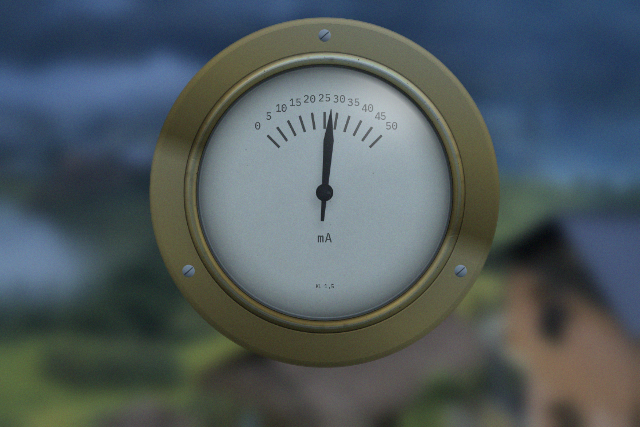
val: 27.5 (mA)
